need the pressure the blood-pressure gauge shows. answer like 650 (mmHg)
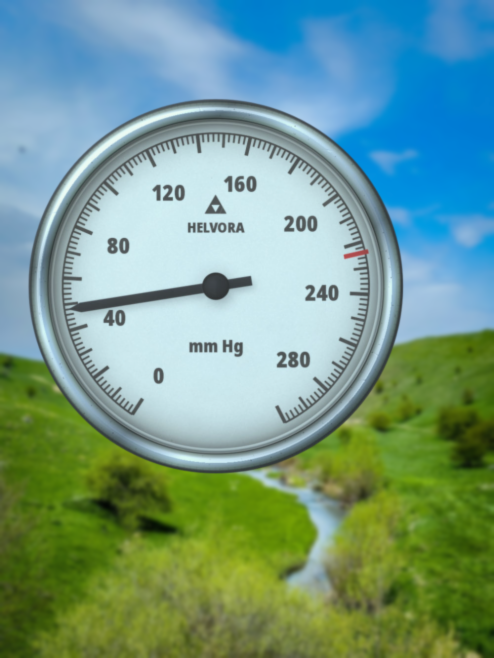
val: 48 (mmHg)
